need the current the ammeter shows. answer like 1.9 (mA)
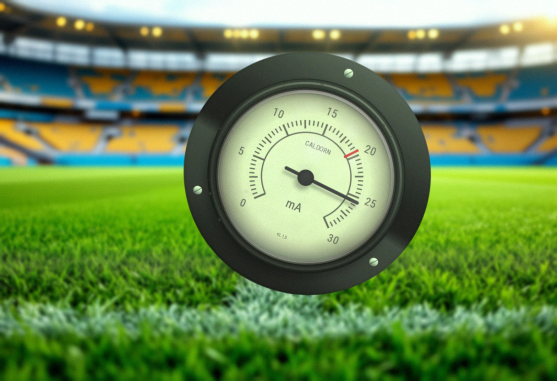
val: 25.5 (mA)
